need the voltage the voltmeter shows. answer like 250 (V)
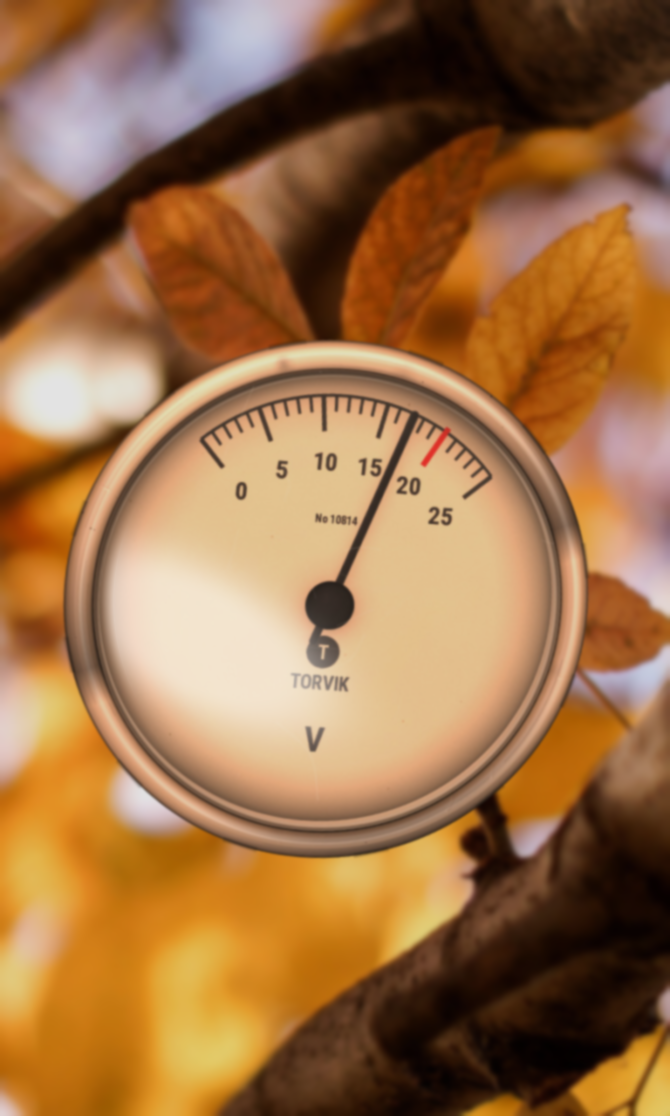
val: 17 (V)
